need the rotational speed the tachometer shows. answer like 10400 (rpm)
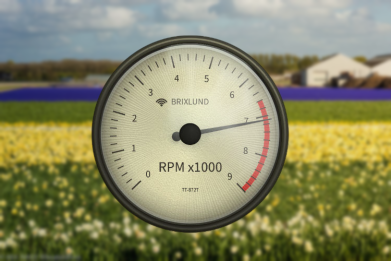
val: 7100 (rpm)
